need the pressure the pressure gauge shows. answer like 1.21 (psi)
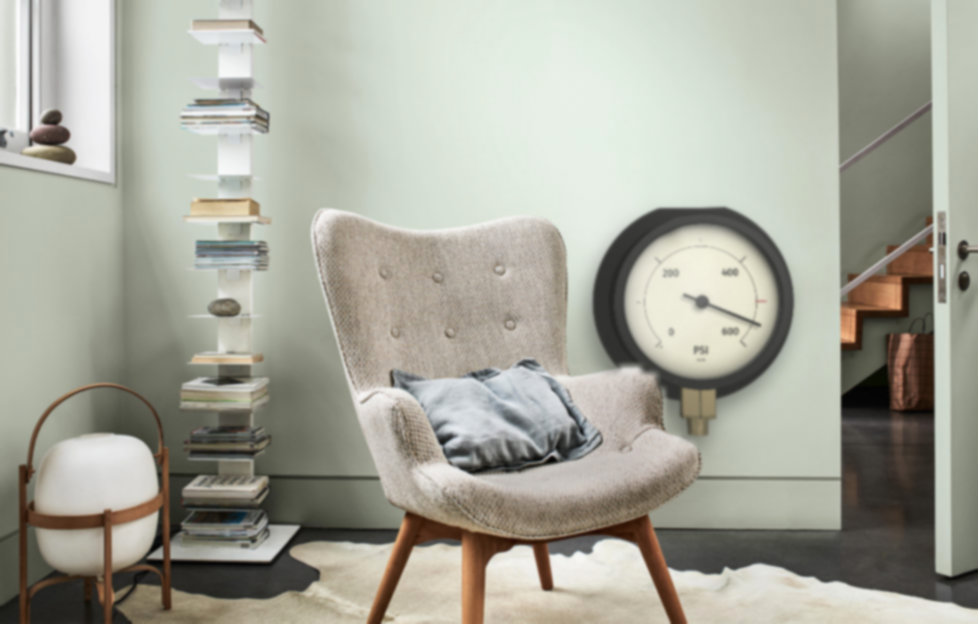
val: 550 (psi)
